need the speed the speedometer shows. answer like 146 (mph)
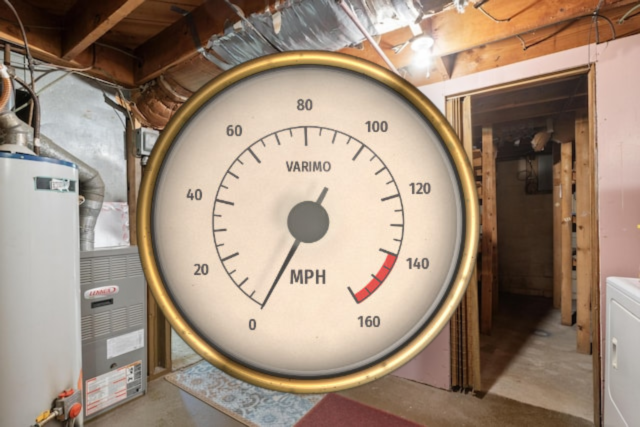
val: 0 (mph)
